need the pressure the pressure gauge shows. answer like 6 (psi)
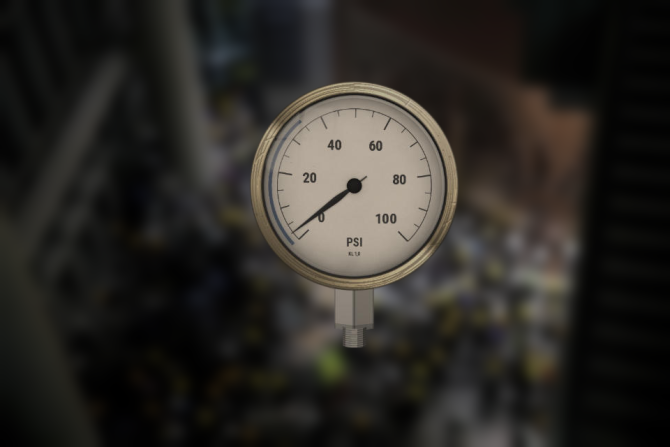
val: 2.5 (psi)
